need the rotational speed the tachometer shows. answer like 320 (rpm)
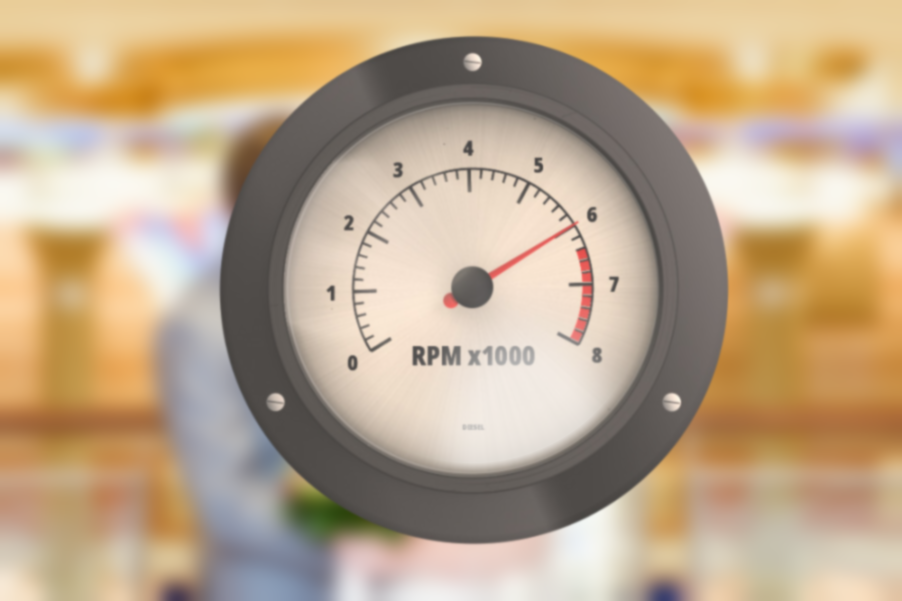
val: 6000 (rpm)
